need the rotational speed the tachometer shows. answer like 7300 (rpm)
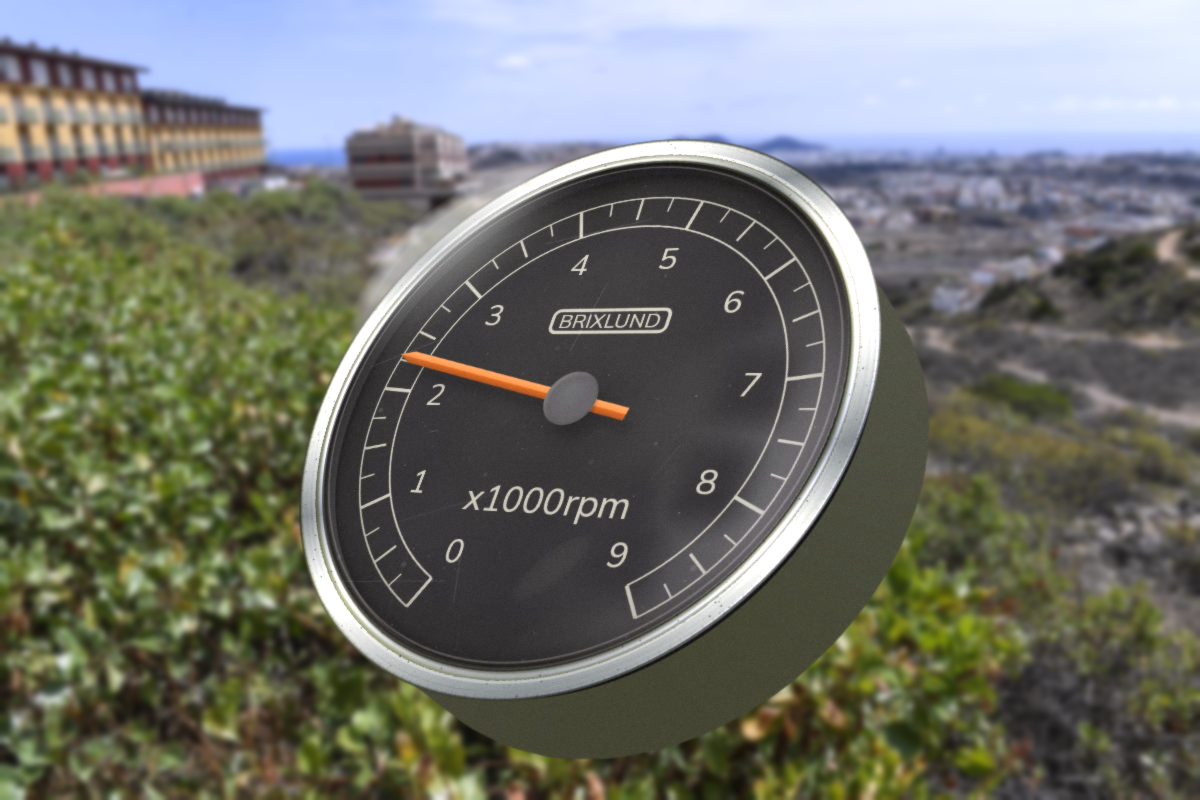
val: 2250 (rpm)
